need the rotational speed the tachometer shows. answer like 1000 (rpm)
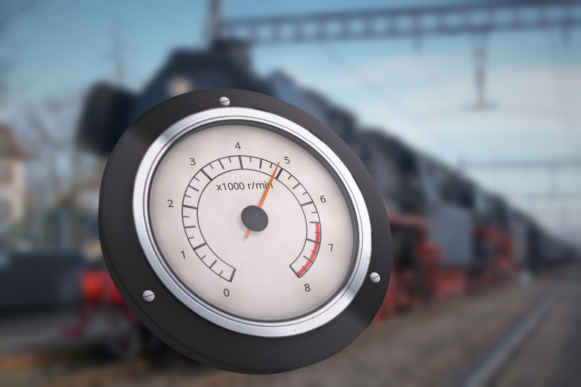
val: 4875 (rpm)
